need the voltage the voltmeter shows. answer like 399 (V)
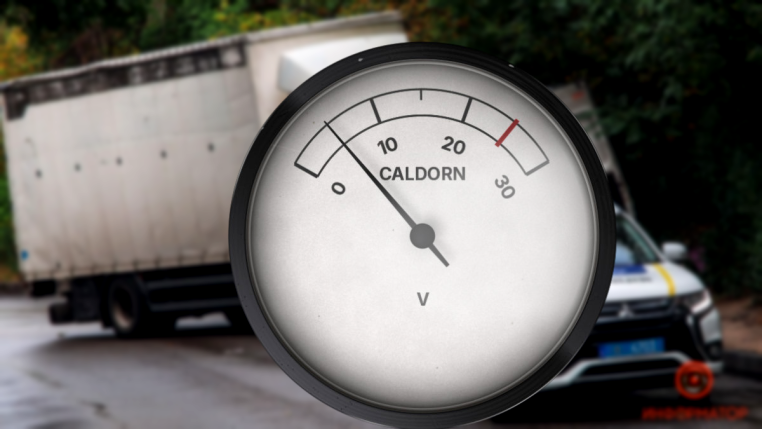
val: 5 (V)
